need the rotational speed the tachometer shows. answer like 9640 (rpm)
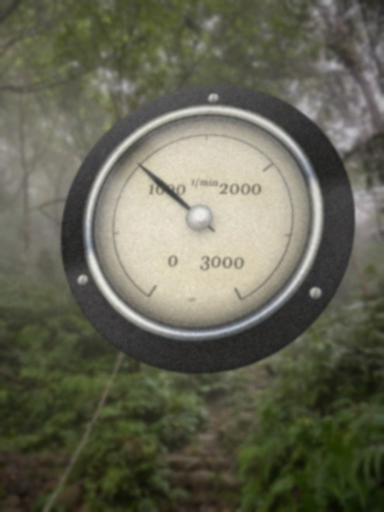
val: 1000 (rpm)
